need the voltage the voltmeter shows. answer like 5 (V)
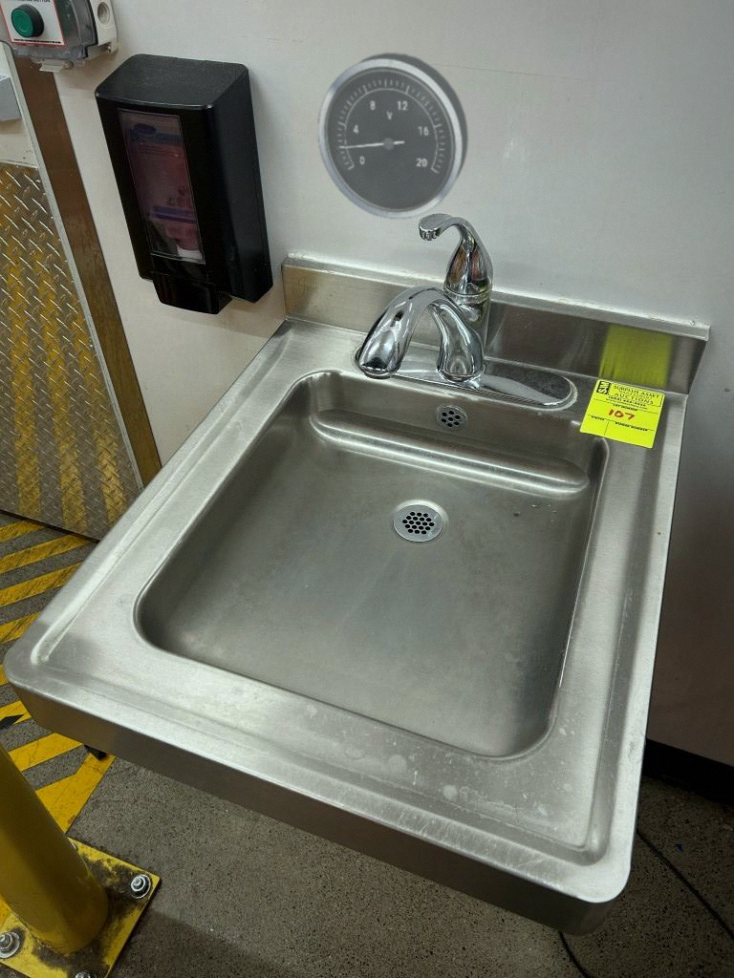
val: 2 (V)
